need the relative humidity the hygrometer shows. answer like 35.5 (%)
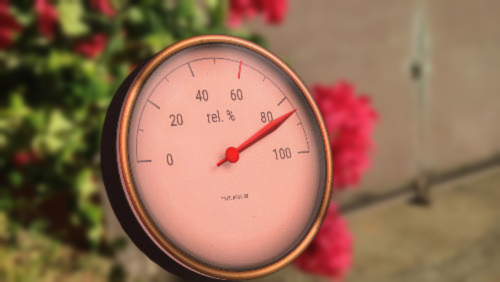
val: 85 (%)
